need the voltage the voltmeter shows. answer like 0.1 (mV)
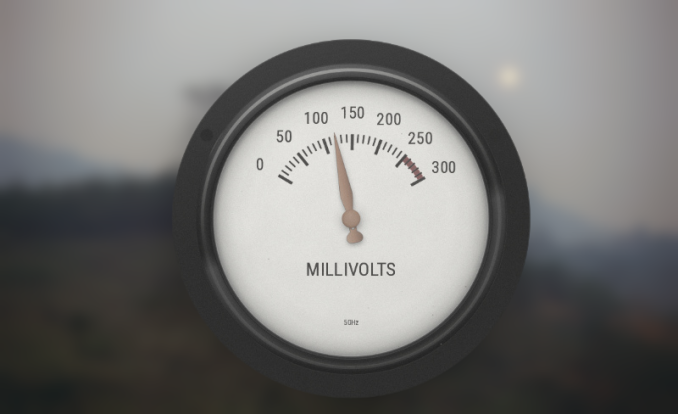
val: 120 (mV)
